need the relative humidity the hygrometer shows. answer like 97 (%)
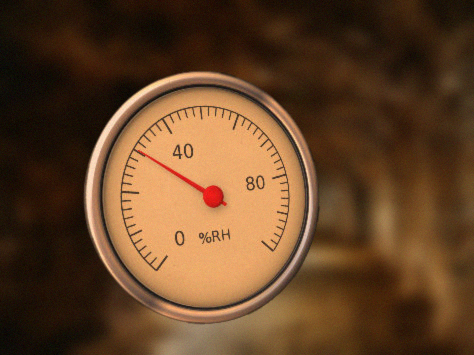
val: 30 (%)
